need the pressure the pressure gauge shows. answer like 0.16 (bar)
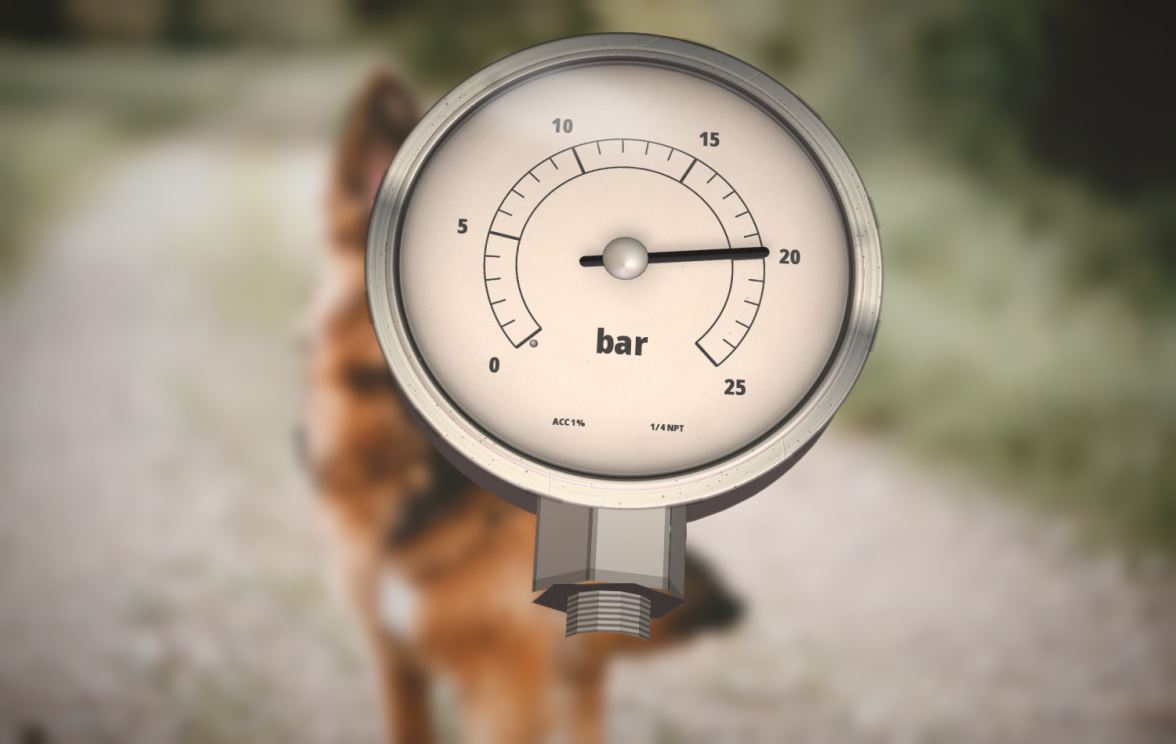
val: 20 (bar)
